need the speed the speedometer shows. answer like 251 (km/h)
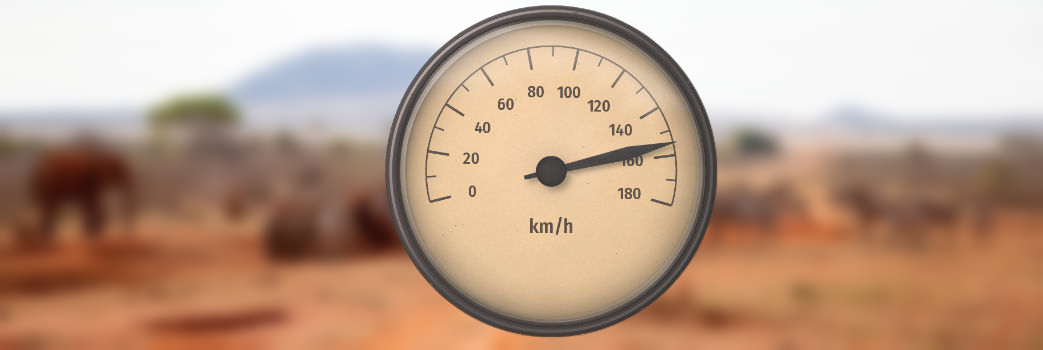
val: 155 (km/h)
